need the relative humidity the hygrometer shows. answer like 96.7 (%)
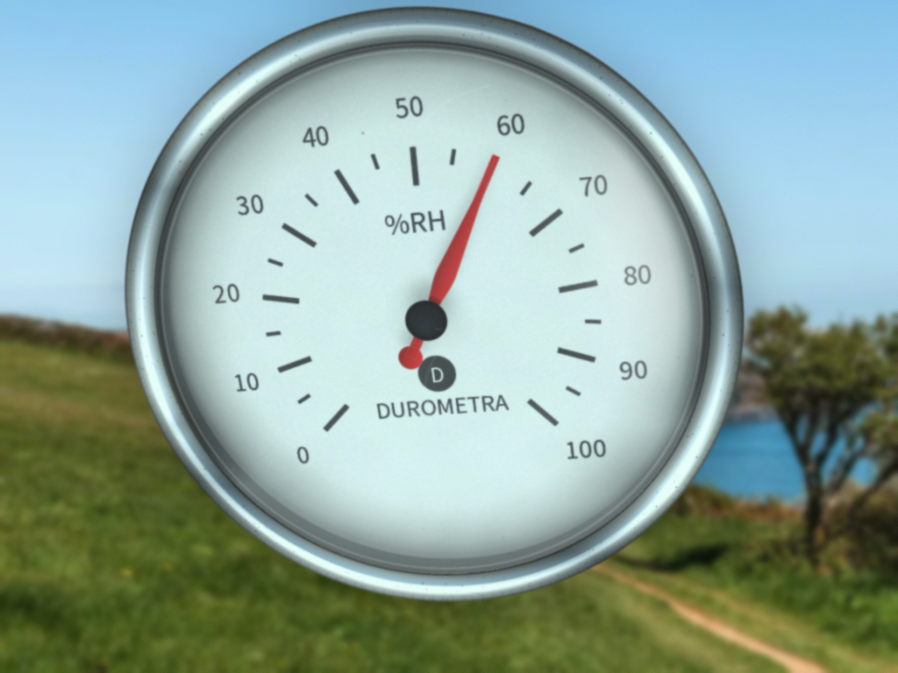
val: 60 (%)
